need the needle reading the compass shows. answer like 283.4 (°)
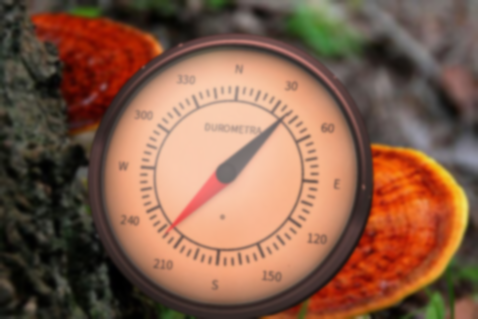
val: 220 (°)
